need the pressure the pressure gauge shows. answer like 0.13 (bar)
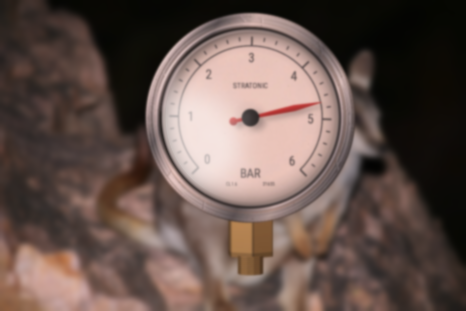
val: 4.7 (bar)
